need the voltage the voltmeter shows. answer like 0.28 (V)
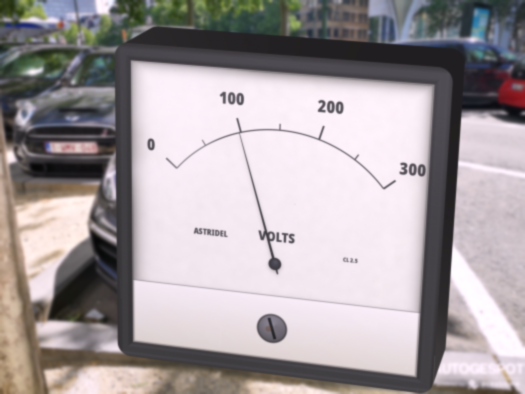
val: 100 (V)
